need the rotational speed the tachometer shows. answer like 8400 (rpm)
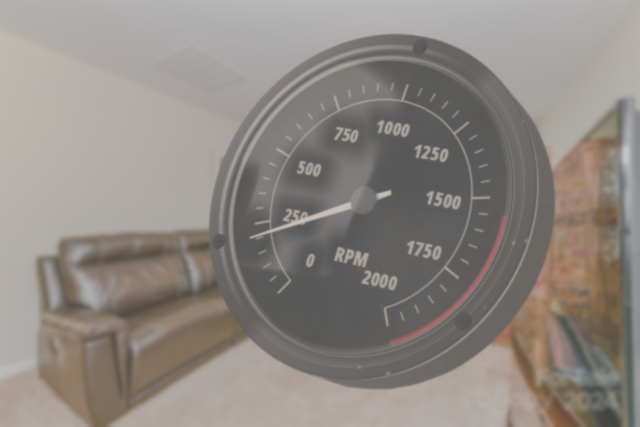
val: 200 (rpm)
